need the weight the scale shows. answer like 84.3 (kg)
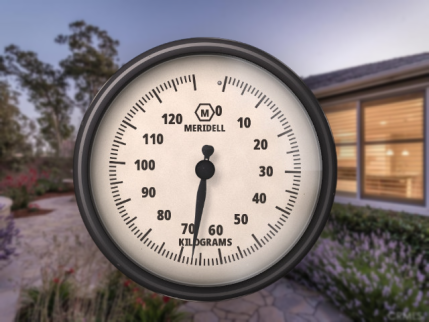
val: 67 (kg)
